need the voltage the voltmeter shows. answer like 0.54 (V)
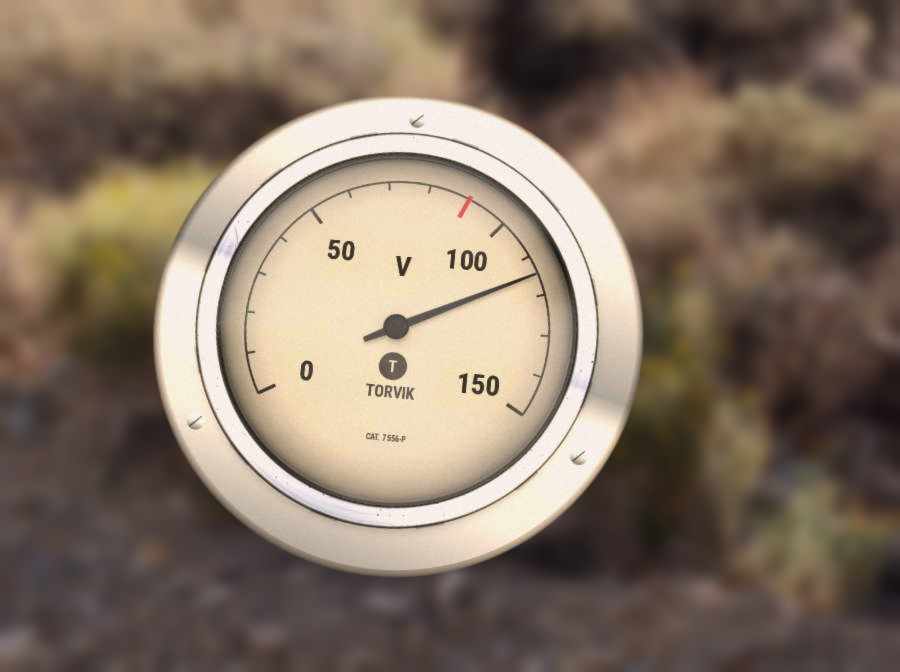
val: 115 (V)
